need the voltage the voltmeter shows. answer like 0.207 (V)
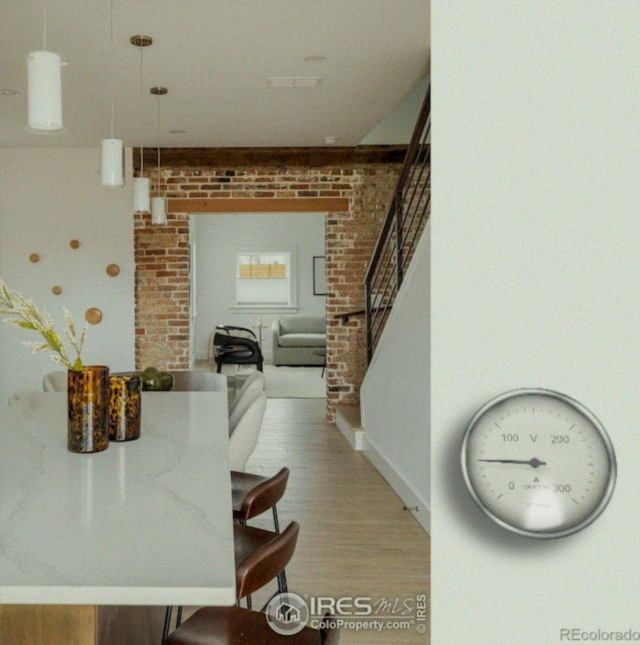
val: 50 (V)
